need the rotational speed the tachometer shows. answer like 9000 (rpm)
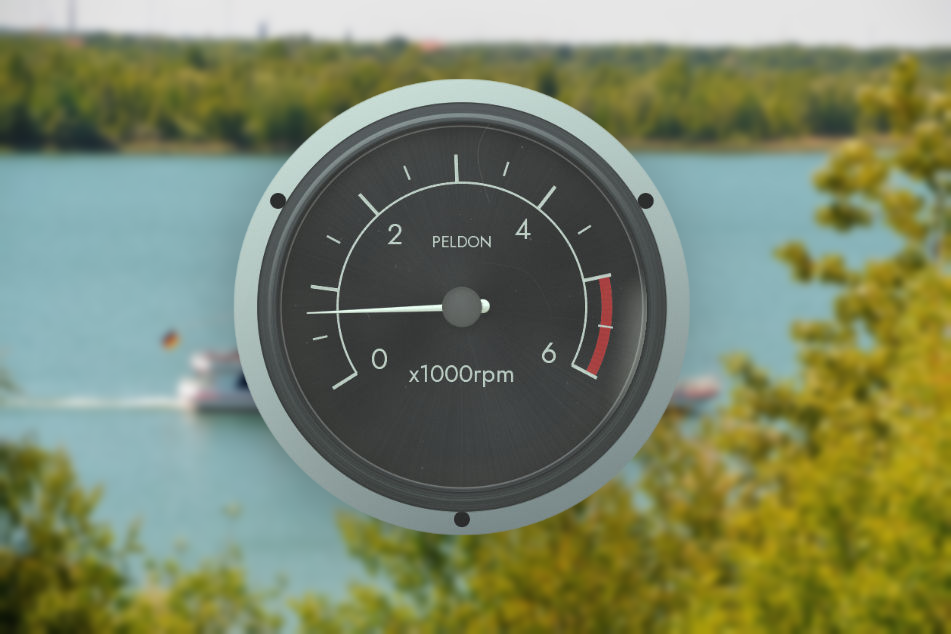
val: 750 (rpm)
